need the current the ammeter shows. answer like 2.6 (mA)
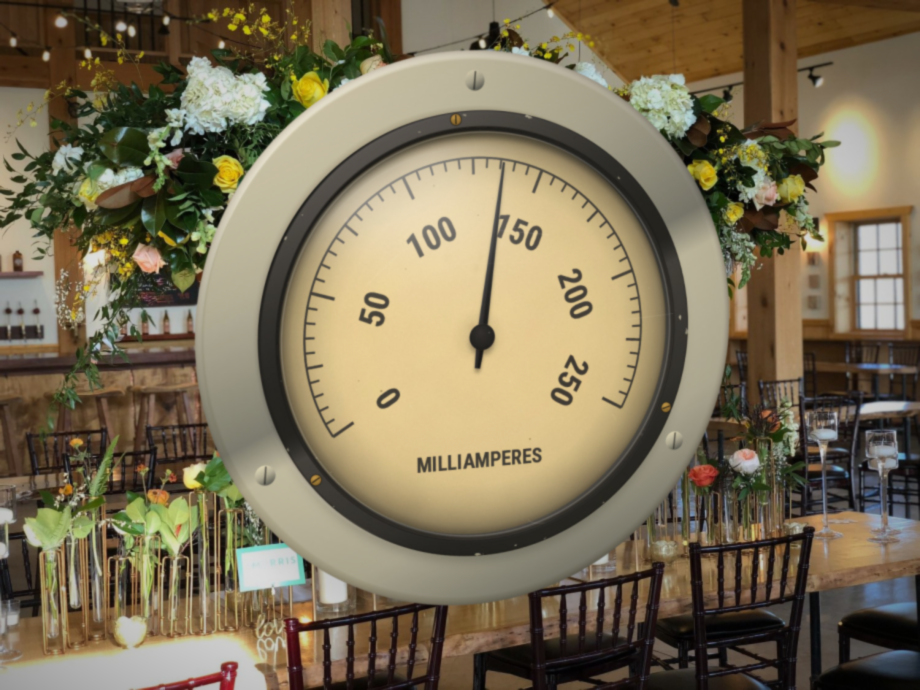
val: 135 (mA)
